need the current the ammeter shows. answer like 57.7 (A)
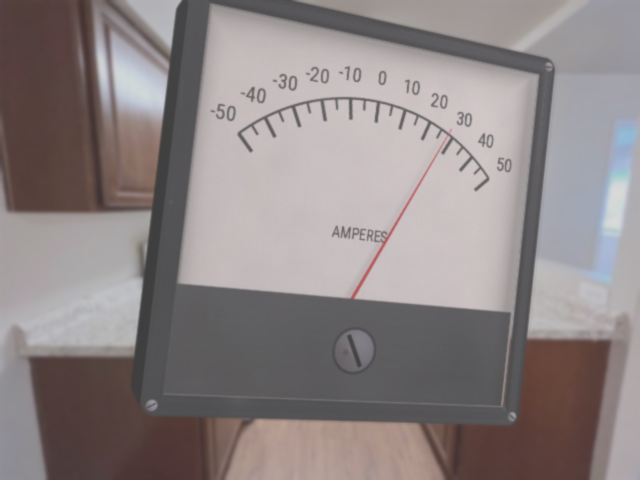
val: 27.5 (A)
